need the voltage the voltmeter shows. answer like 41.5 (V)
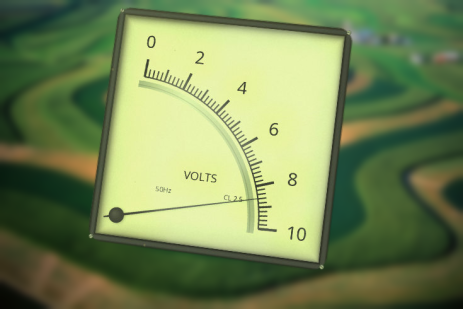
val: 8.6 (V)
